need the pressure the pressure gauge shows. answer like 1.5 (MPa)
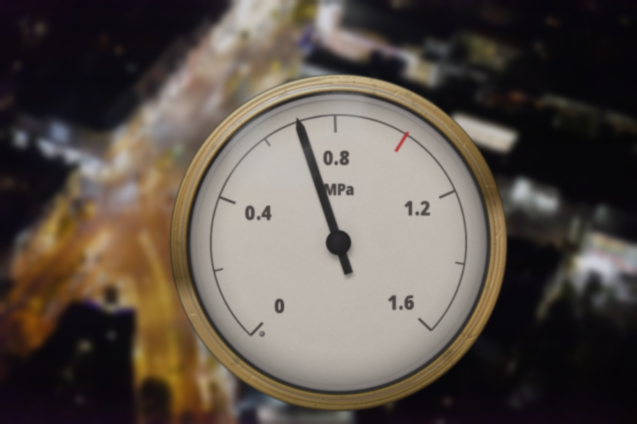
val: 0.7 (MPa)
